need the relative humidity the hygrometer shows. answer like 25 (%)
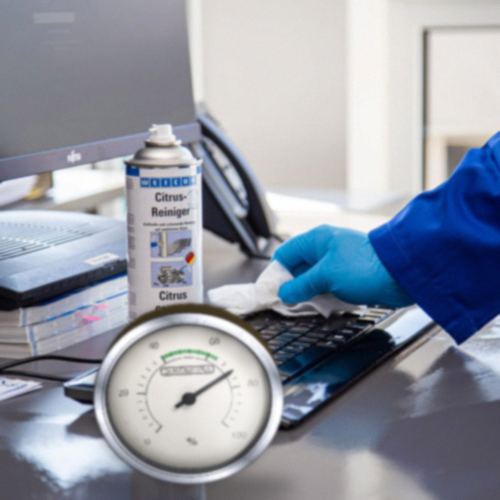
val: 72 (%)
